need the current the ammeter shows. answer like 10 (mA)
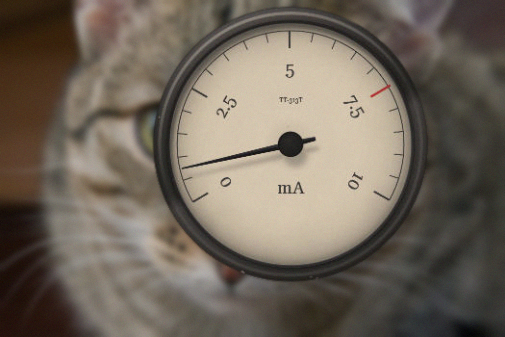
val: 0.75 (mA)
